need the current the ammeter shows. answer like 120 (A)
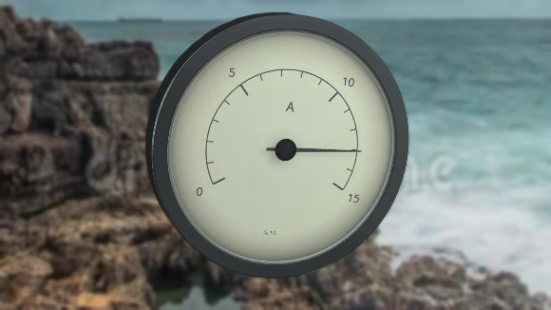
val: 13 (A)
